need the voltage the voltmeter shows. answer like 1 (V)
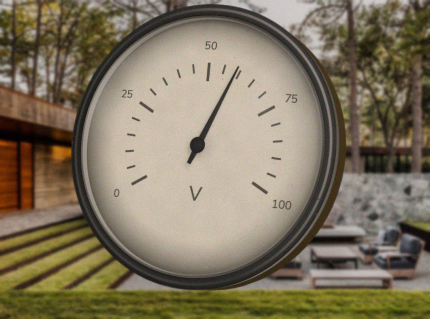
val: 60 (V)
